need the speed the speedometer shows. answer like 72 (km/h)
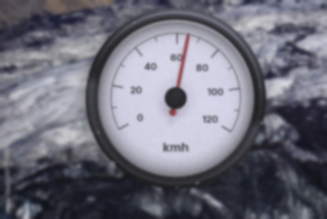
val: 65 (km/h)
